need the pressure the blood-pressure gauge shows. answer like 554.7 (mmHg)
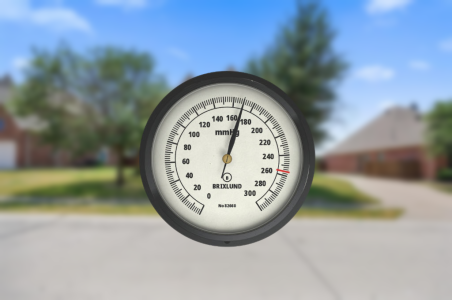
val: 170 (mmHg)
